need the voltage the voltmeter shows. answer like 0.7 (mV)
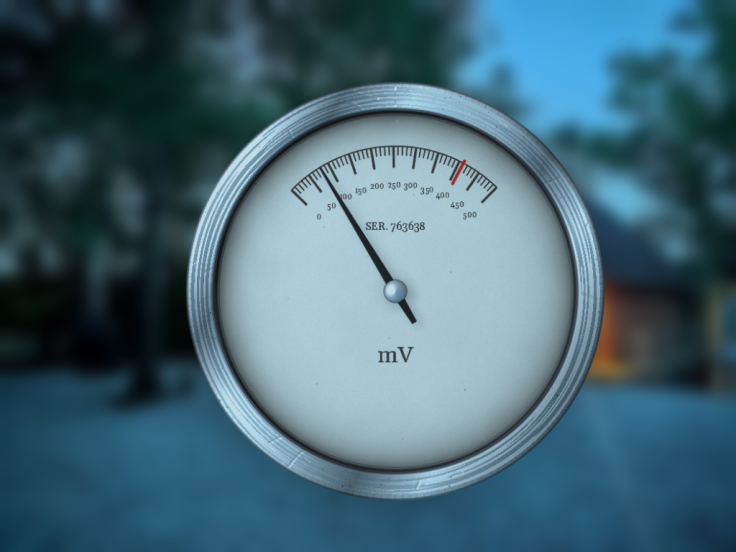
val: 80 (mV)
